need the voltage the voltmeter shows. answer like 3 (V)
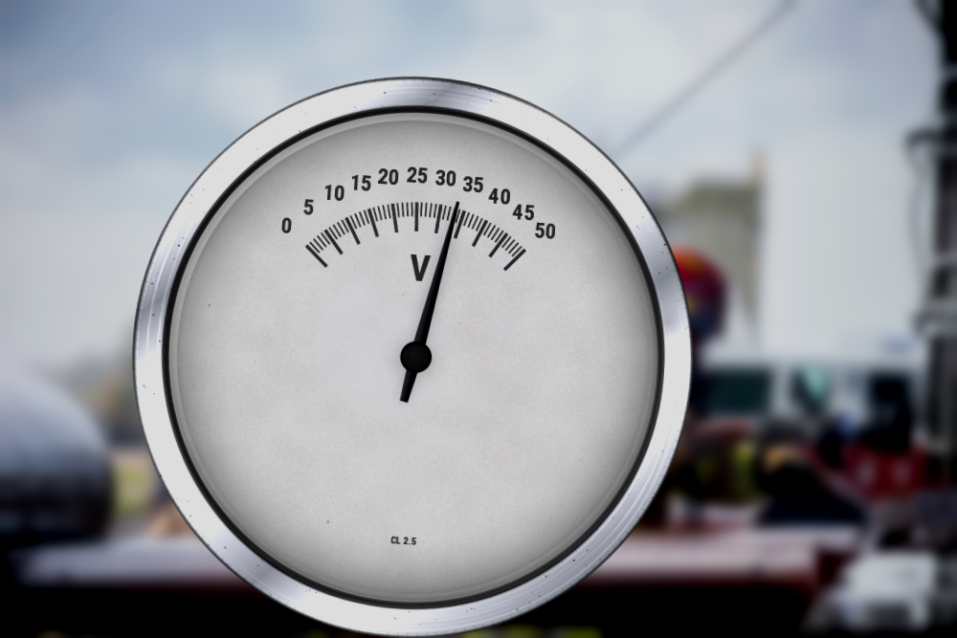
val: 33 (V)
